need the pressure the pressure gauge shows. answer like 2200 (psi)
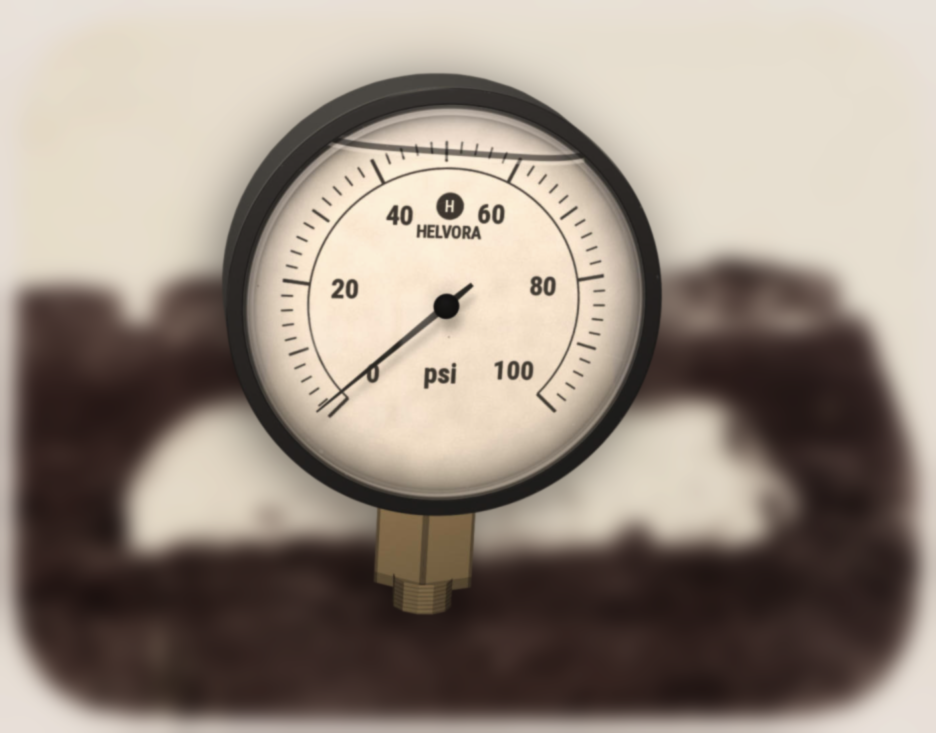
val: 2 (psi)
